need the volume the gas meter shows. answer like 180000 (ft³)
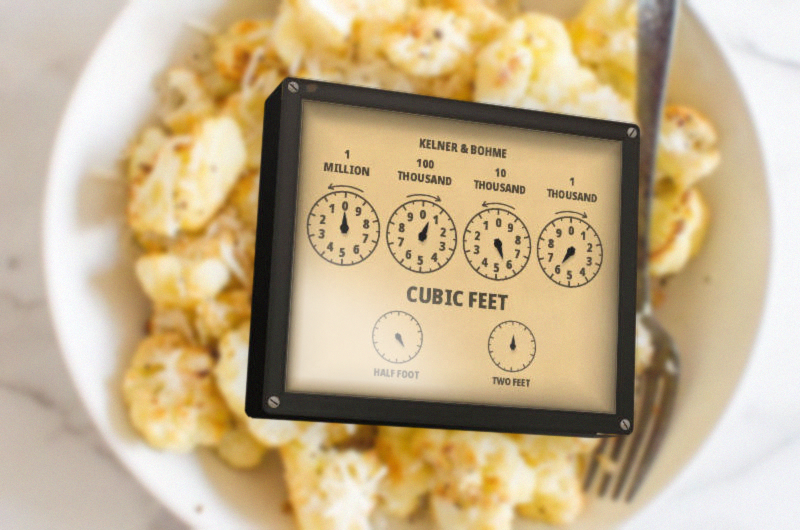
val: 5600 (ft³)
